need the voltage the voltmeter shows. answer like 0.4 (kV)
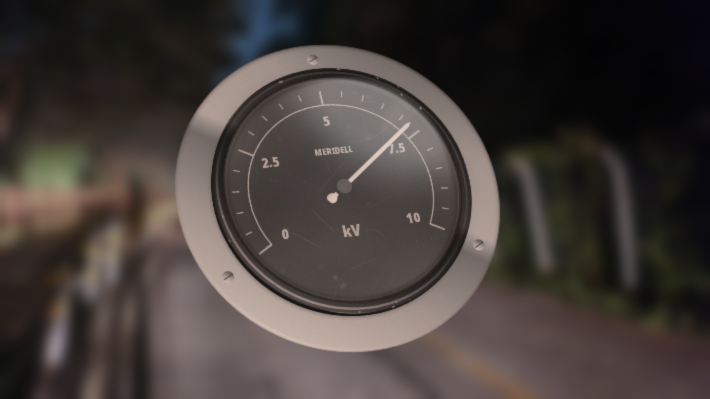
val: 7.25 (kV)
